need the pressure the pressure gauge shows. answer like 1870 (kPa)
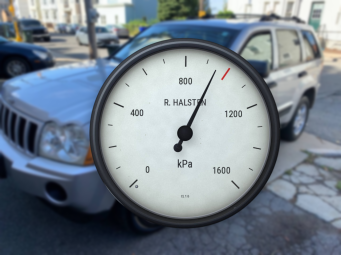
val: 950 (kPa)
